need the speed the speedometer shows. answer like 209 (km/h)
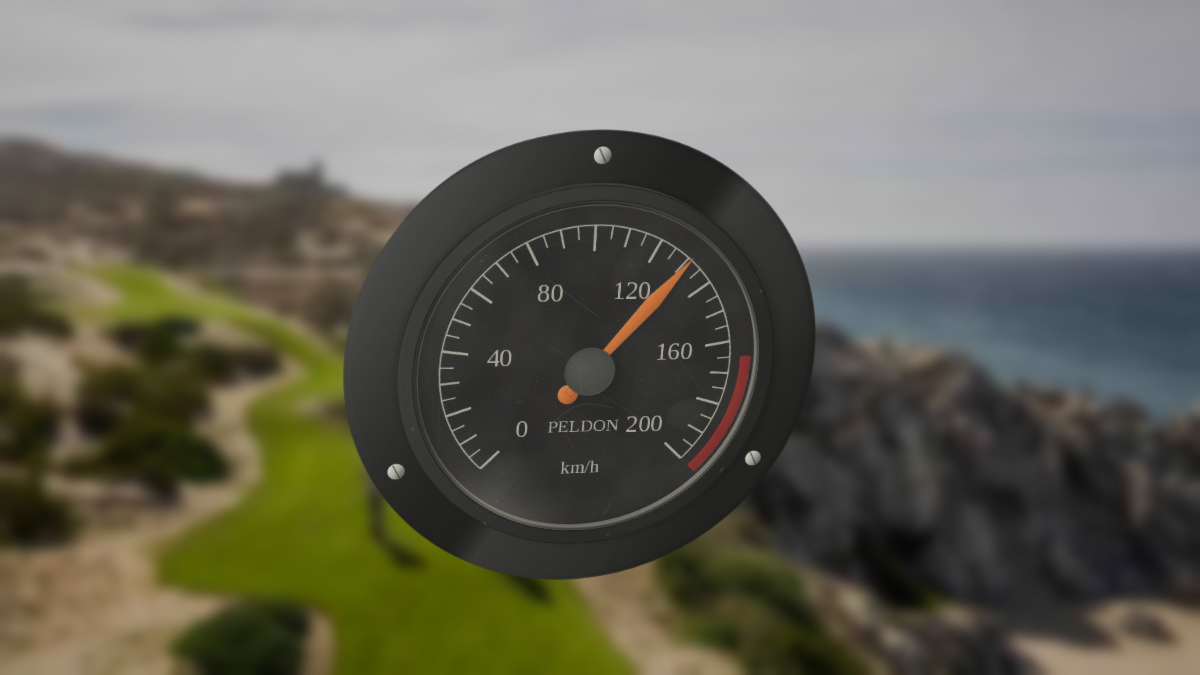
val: 130 (km/h)
